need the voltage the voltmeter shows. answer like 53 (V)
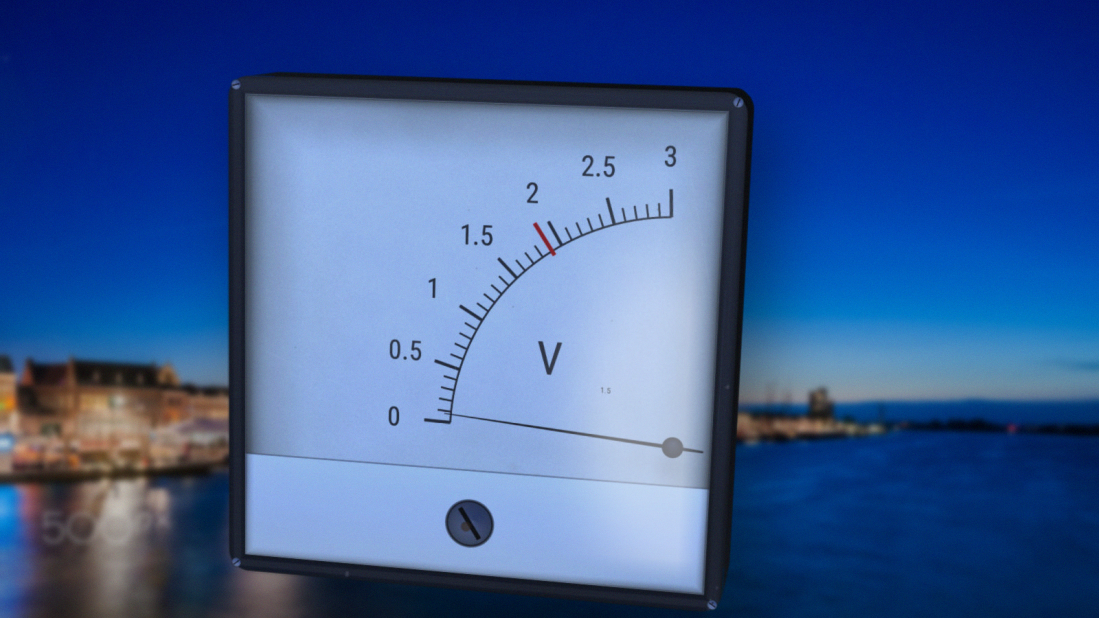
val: 0.1 (V)
